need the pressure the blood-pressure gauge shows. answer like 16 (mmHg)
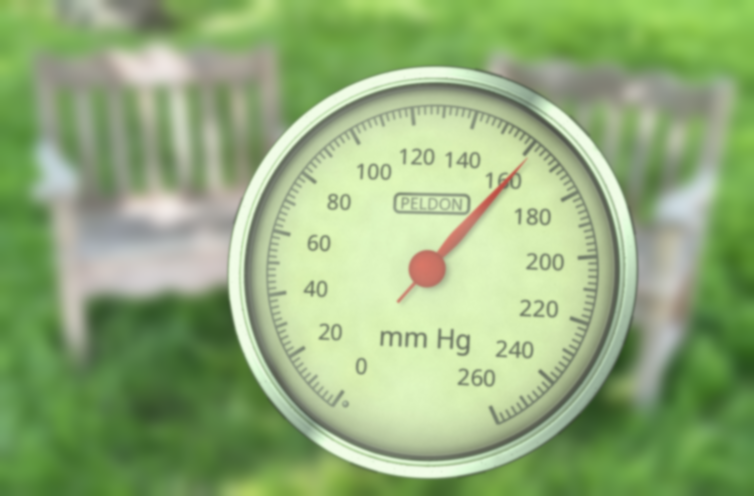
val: 162 (mmHg)
